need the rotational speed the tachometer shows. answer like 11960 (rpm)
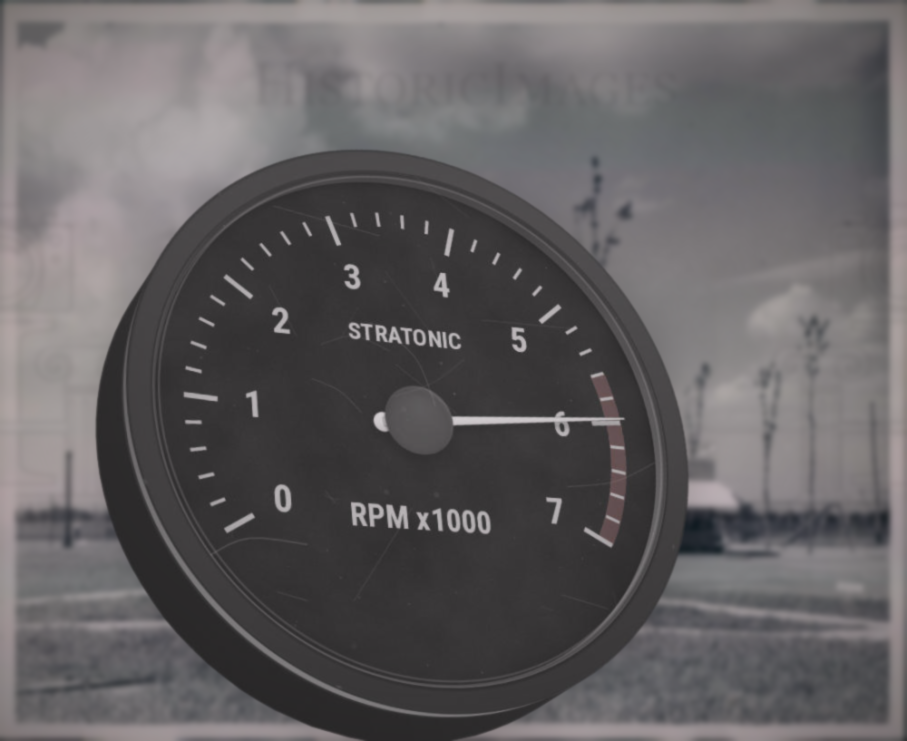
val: 6000 (rpm)
